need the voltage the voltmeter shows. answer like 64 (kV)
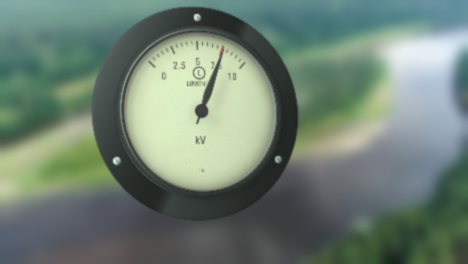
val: 7.5 (kV)
